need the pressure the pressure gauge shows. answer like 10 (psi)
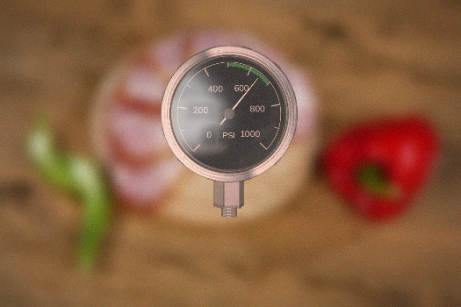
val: 650 (psi)
